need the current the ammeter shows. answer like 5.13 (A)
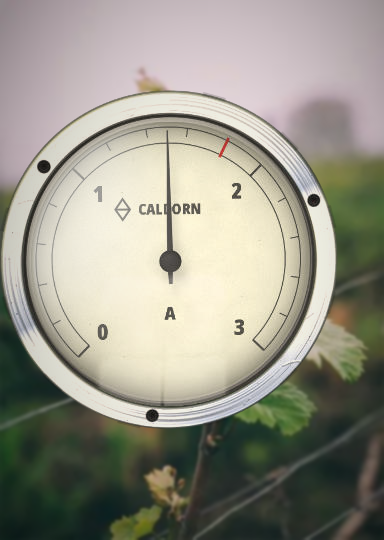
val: 1.5 (A)
